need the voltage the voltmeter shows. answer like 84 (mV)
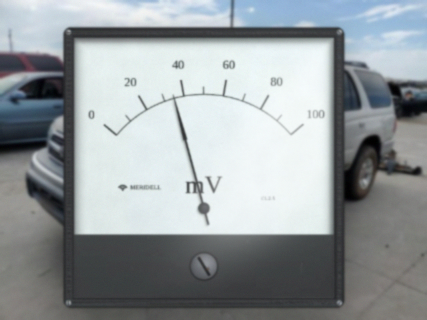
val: 35 (mV)
